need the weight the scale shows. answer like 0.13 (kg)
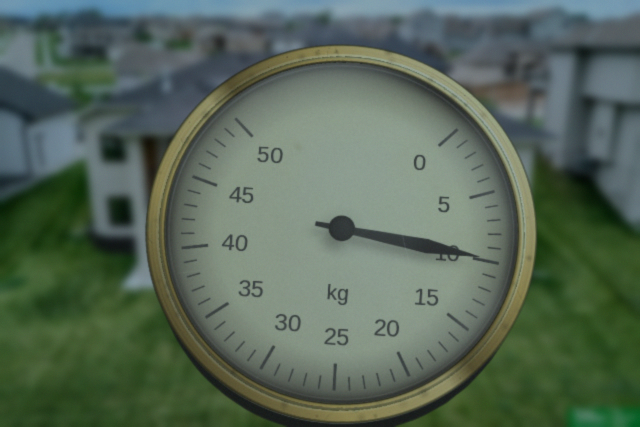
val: 10 (kg)
